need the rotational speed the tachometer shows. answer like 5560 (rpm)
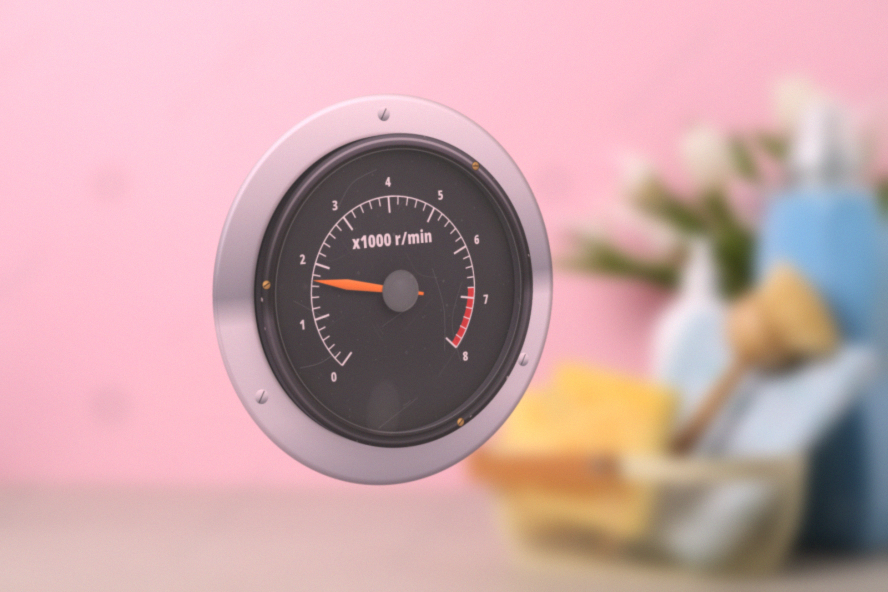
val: 1700 (rpm)
